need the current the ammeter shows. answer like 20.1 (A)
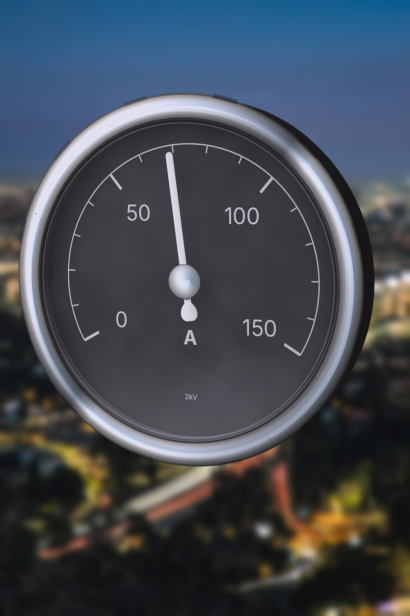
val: 70 (A)
